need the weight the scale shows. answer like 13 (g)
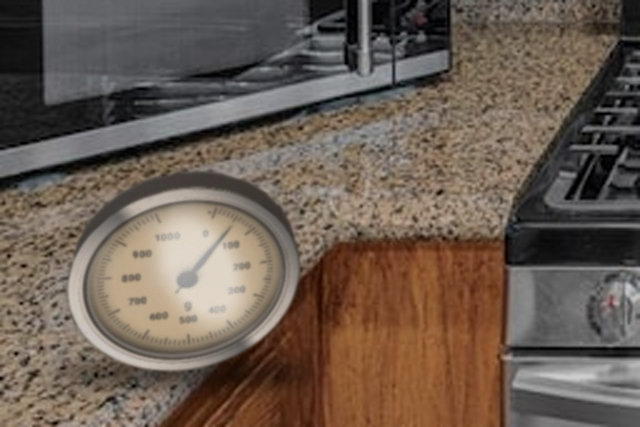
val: 50 (g)
